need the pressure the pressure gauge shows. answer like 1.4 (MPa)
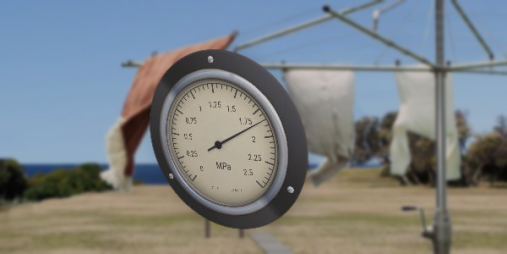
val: 1.85 (MPa)
